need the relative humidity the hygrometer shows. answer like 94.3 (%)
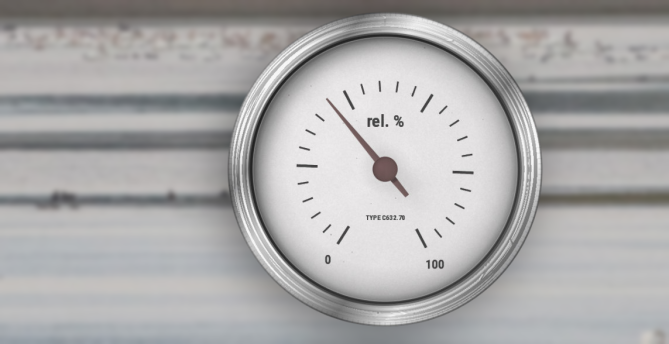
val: 36 (%)
